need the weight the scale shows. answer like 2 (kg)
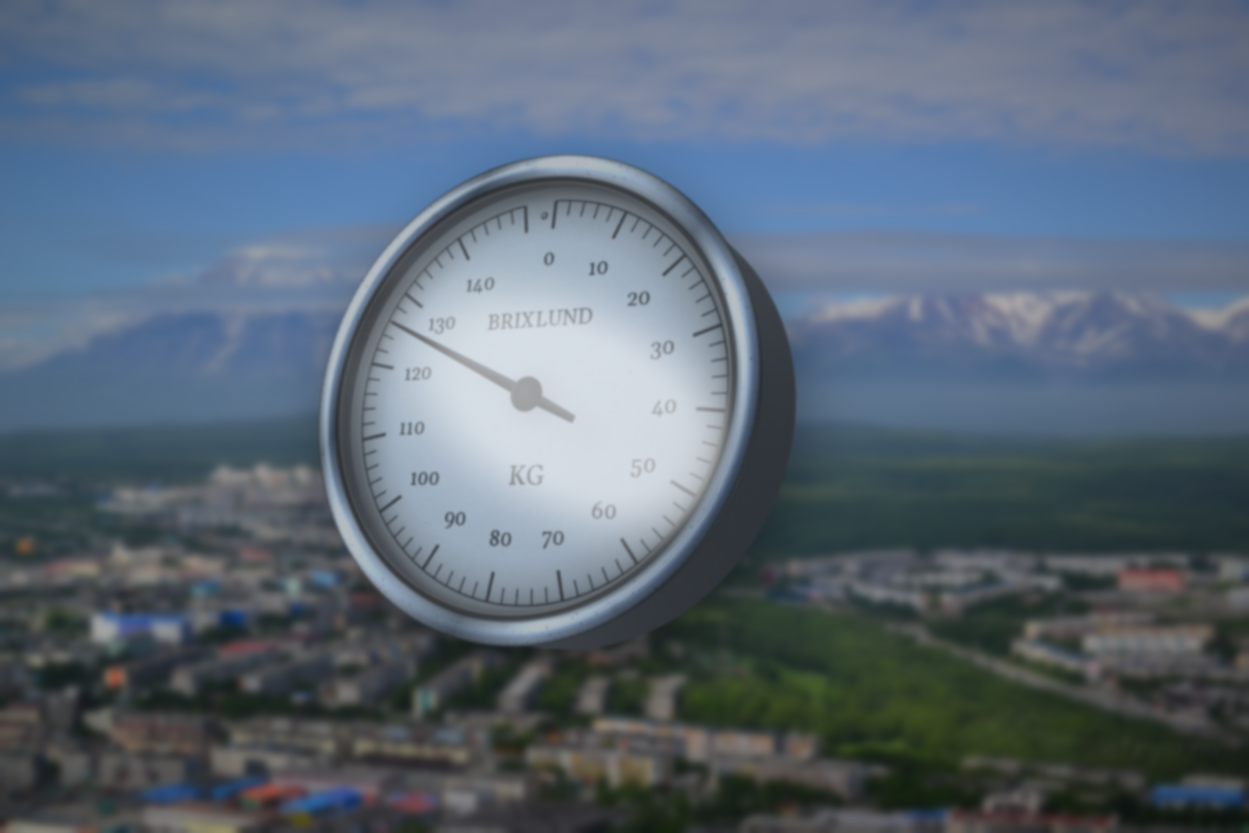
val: 126 (kg)
